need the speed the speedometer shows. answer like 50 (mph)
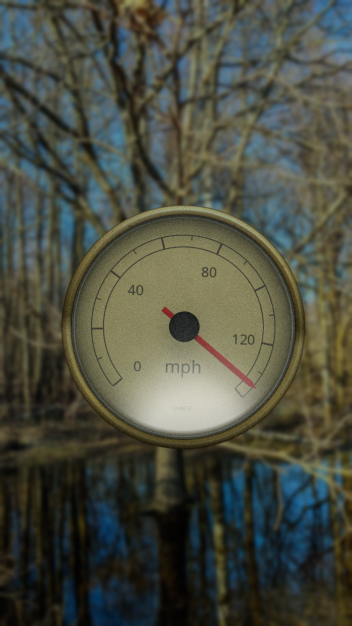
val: 135 (mph)
